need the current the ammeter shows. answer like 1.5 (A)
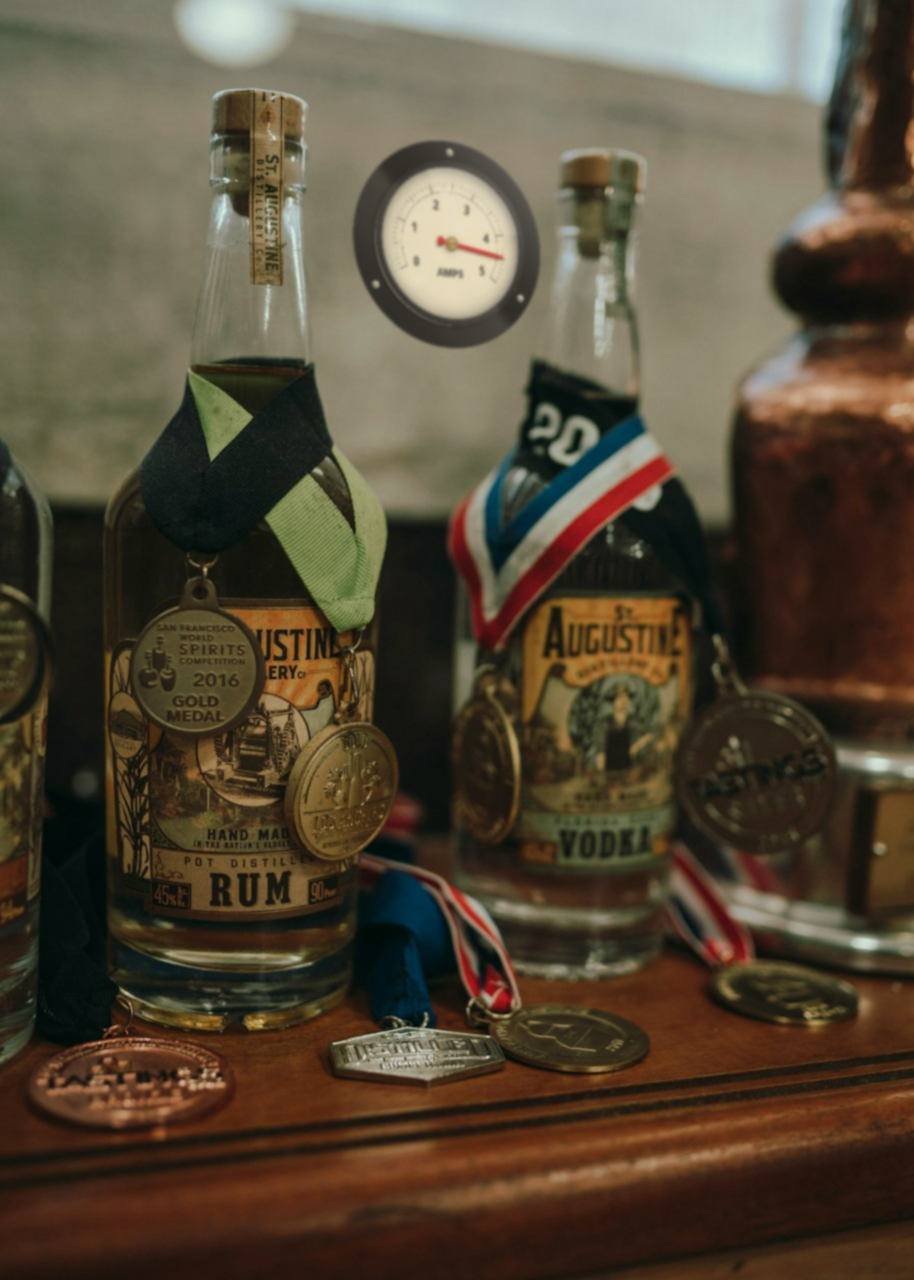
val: 4.5 (A)
